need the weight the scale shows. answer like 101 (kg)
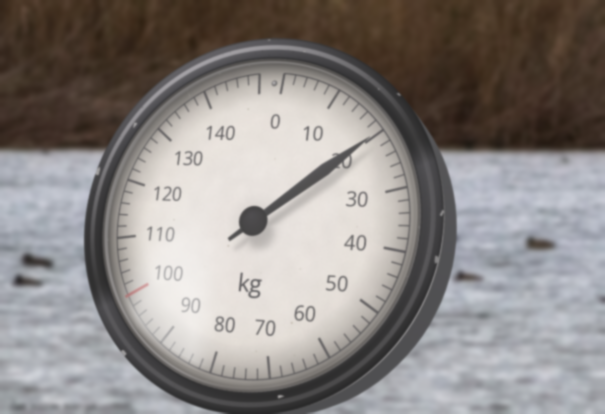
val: 20 (kg)
